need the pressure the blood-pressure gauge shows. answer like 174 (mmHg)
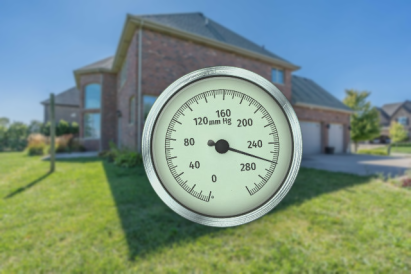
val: 260 (mmHg)
